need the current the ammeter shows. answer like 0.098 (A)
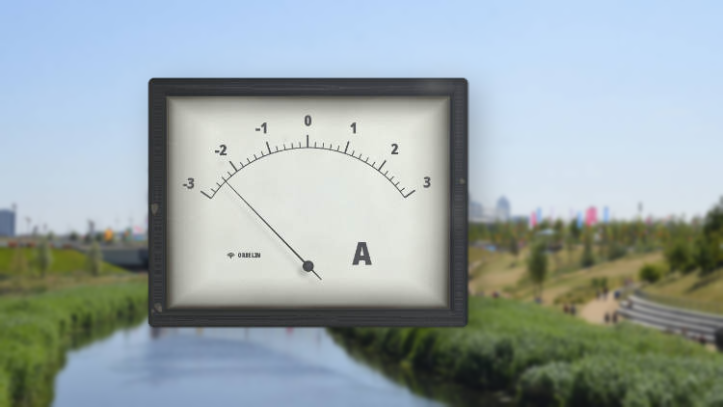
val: -2.4 (A)
